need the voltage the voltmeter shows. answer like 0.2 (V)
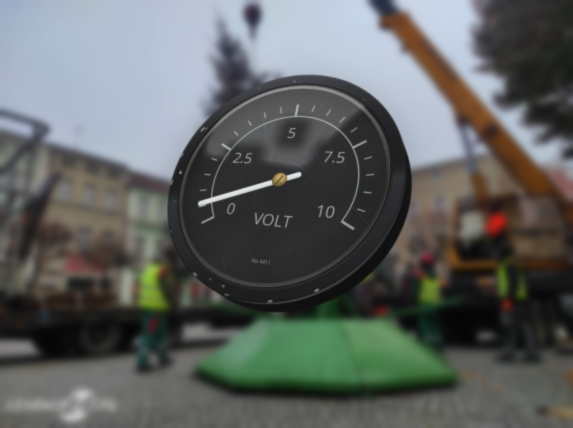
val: 0.5 (V)
